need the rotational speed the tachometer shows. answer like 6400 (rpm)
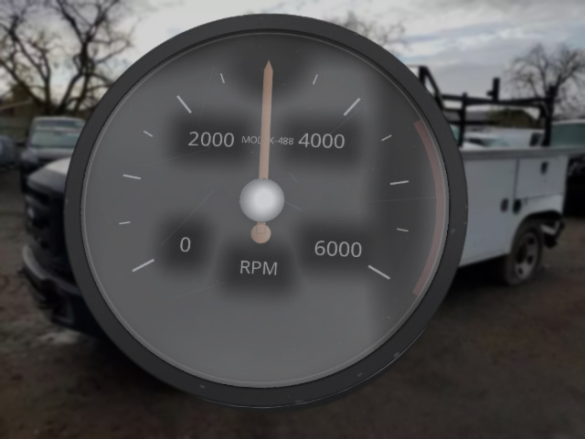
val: 3000 (rpm)
